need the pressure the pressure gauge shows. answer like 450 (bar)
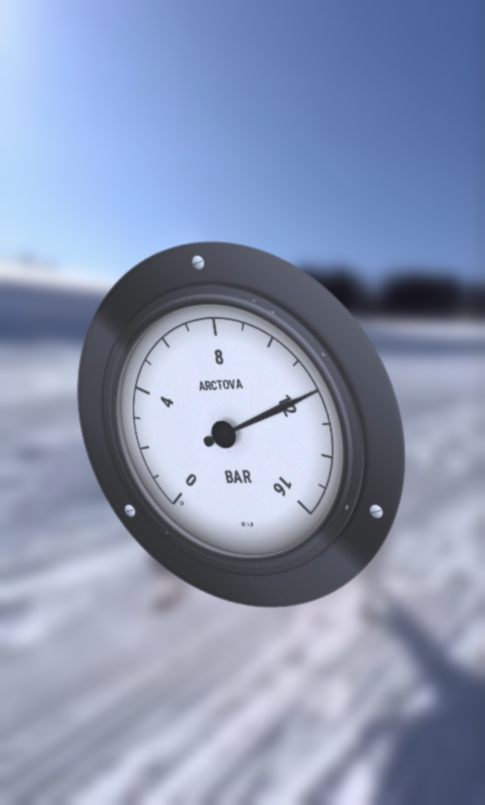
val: 12 (bar)
